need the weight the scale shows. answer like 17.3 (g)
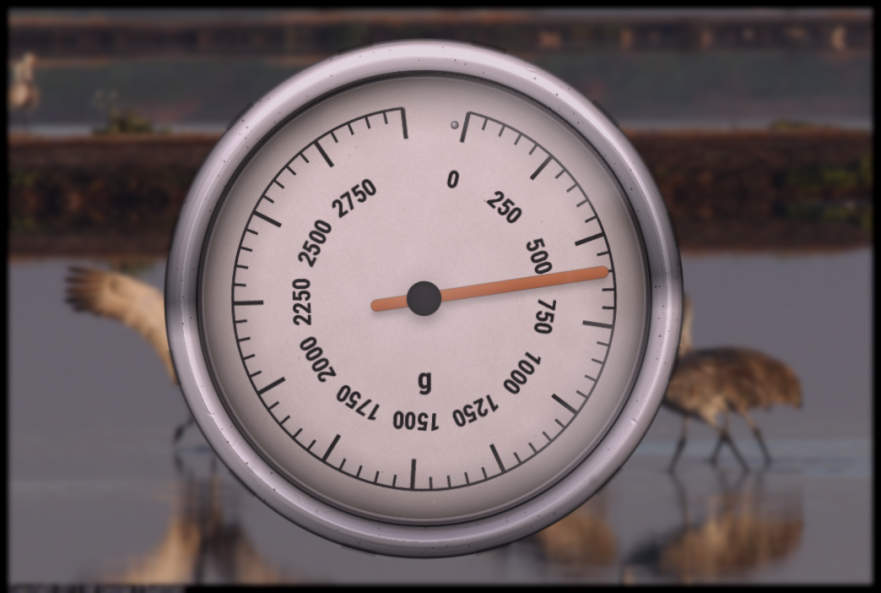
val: 600 (g)
